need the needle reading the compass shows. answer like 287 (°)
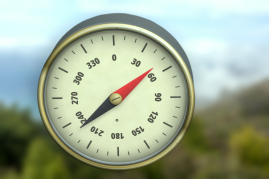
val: 50 (°)
